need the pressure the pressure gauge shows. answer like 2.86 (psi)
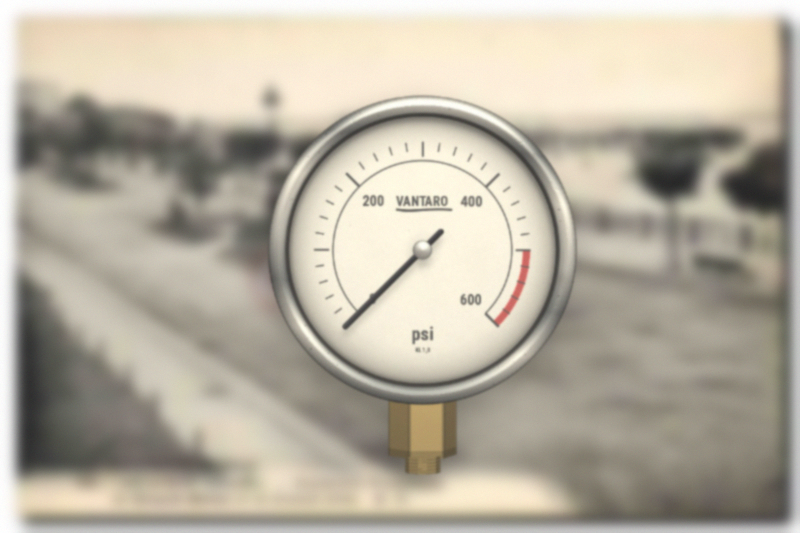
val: 0 (psi)
